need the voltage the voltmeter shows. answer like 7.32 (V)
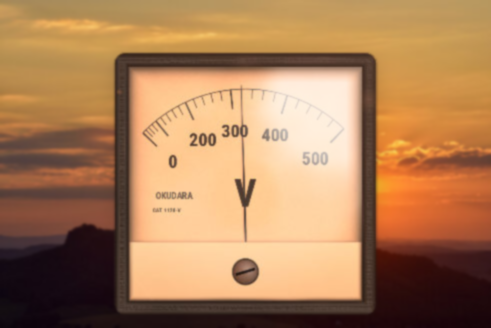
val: 320 (V)
